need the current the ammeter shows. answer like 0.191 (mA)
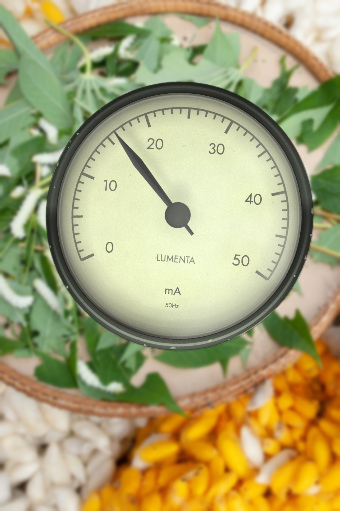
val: 16 (mA)
